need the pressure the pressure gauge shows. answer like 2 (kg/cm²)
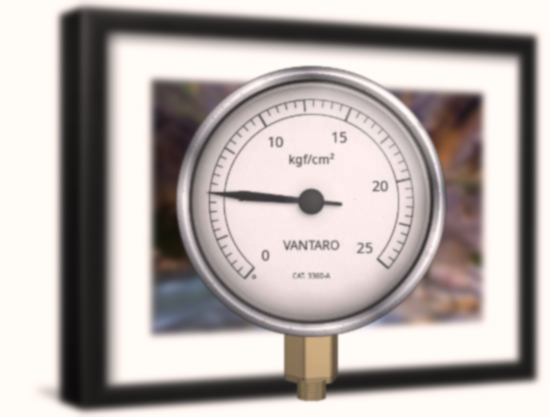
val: 5 (kg/cm²)
